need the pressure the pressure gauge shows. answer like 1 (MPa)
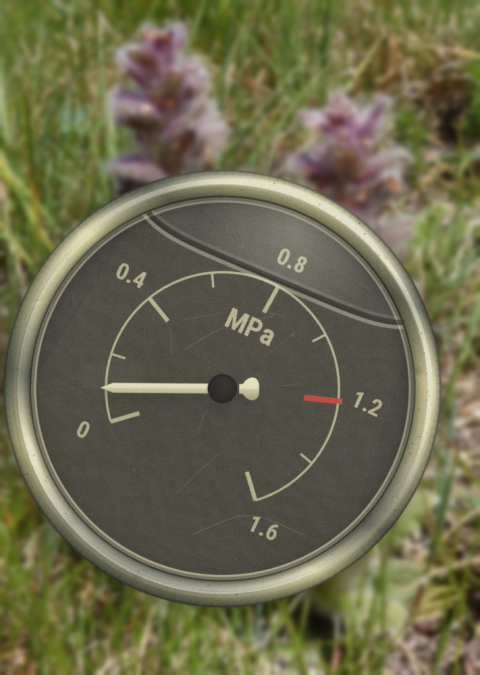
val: 0.1 (MPa)
